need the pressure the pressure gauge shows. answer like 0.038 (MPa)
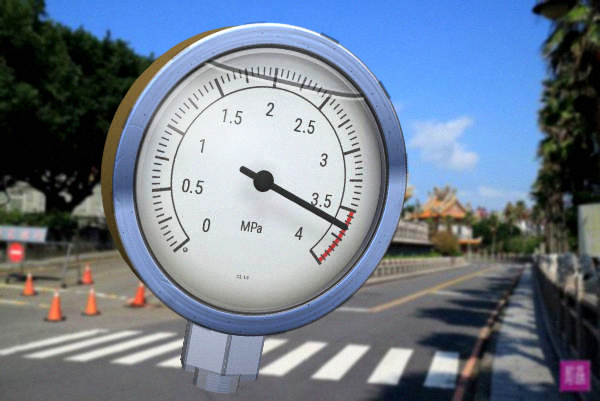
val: 3.65 (MPa)
